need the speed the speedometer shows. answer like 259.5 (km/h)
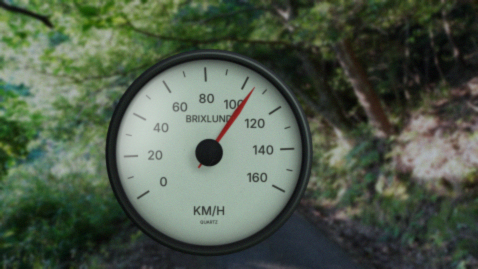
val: 105 (km/h)
